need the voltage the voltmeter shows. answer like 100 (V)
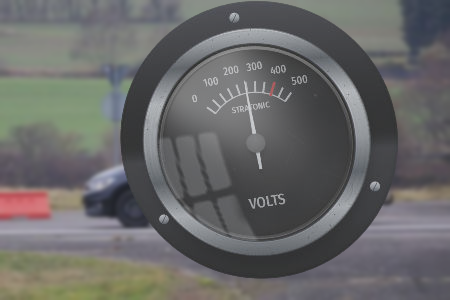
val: 250 (V)
